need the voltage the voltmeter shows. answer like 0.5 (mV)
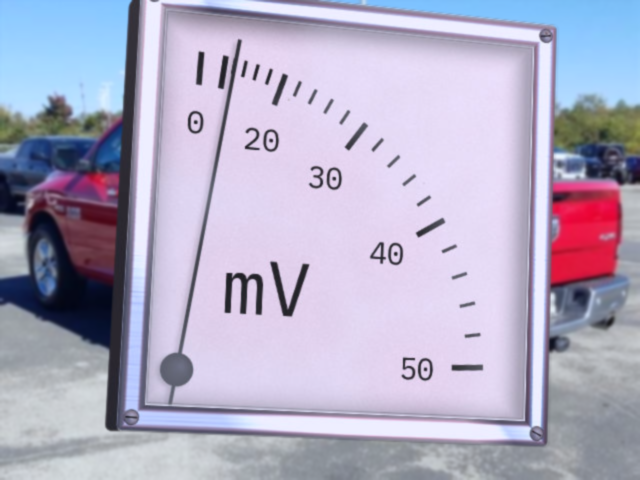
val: 12 (mV)
